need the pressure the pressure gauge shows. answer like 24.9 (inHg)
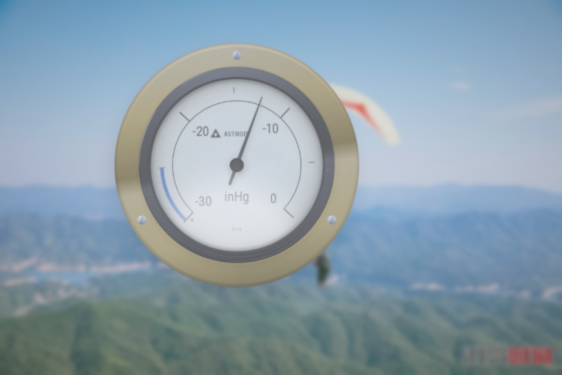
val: -12.5 (inHg)
